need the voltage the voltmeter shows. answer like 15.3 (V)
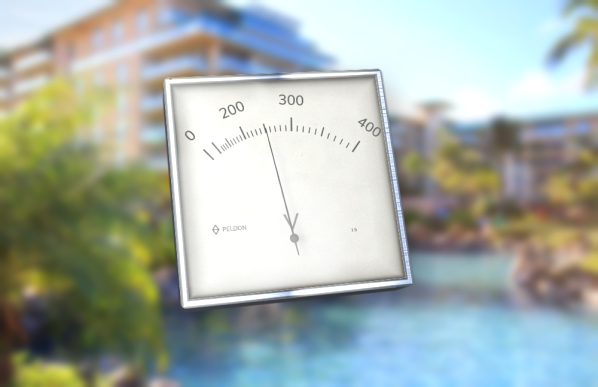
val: 250 (V)
